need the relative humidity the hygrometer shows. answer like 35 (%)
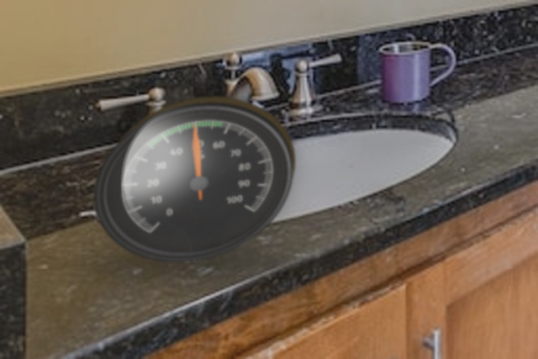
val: 50 (%)
